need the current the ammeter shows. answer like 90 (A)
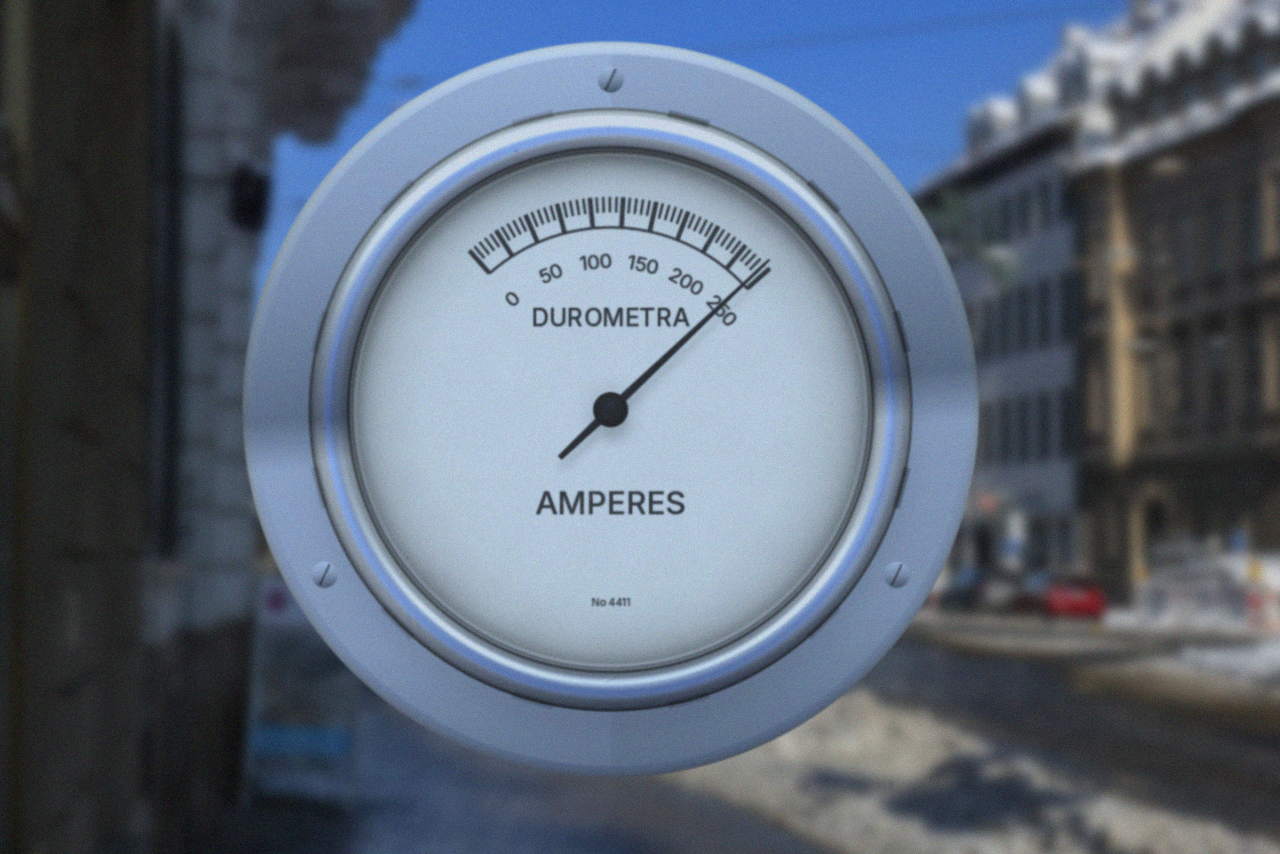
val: 245 (A)
